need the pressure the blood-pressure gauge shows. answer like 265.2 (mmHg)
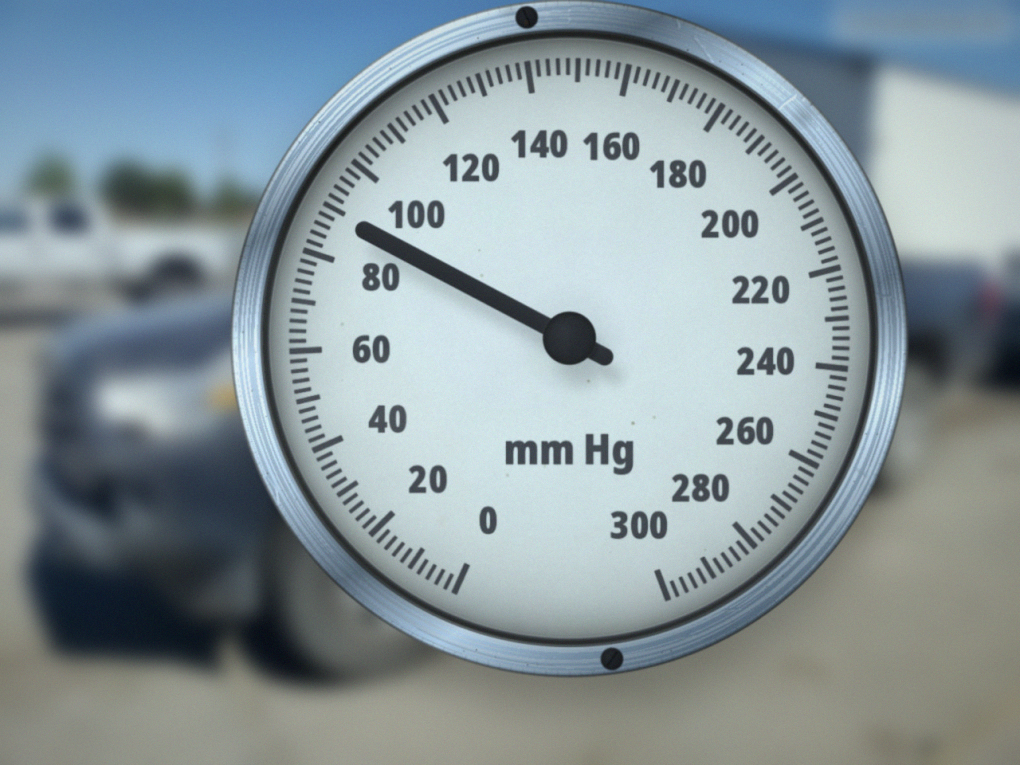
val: 89 (mmHg)
